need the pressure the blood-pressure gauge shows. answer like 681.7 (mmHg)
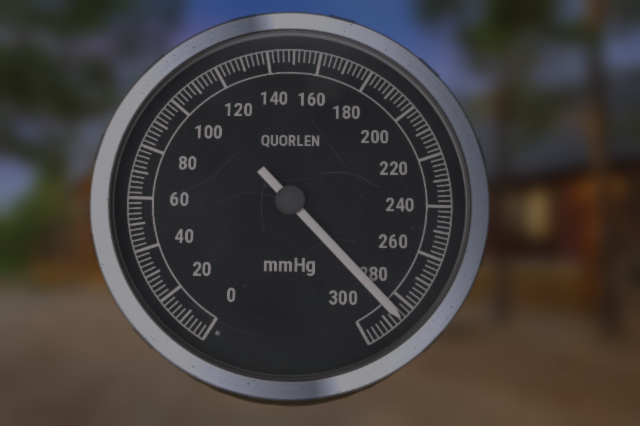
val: 286 (mmHg)
